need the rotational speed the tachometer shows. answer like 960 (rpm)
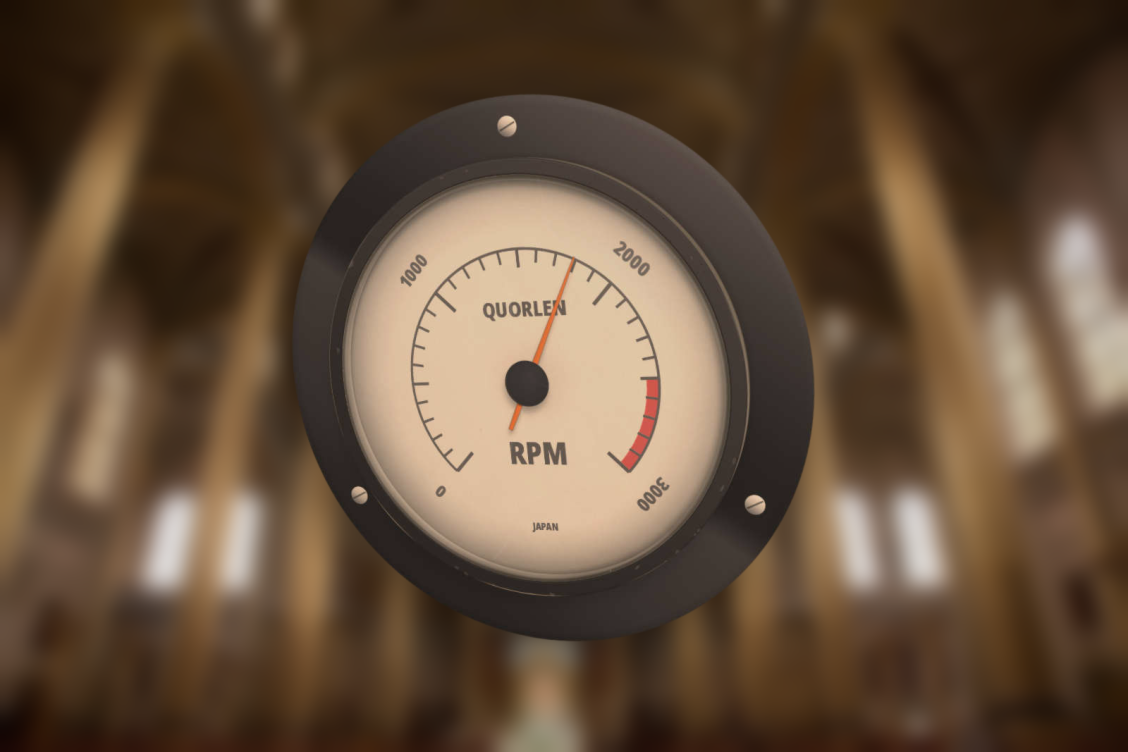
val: 1800 (rpm)
